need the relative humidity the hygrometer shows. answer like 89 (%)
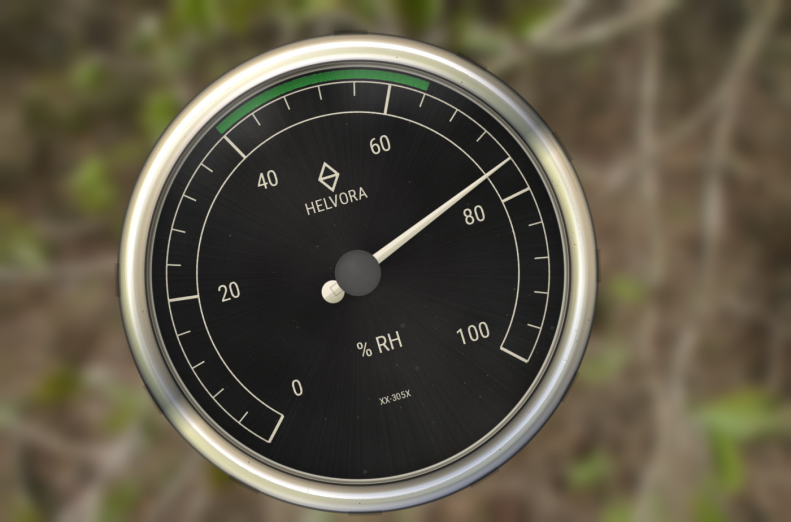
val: 76 (%)
